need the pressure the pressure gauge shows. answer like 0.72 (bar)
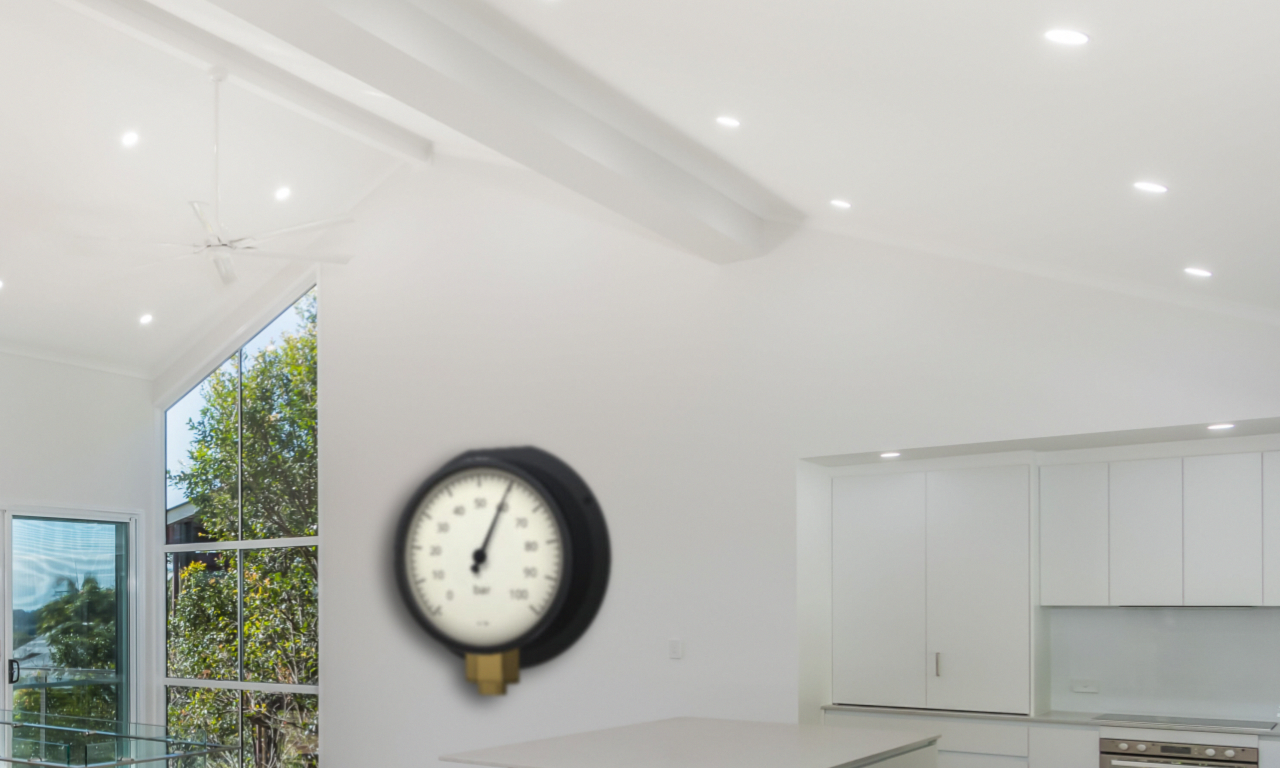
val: 60 (bar)
